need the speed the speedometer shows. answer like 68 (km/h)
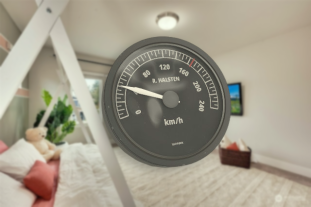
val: 40 (km/h)
